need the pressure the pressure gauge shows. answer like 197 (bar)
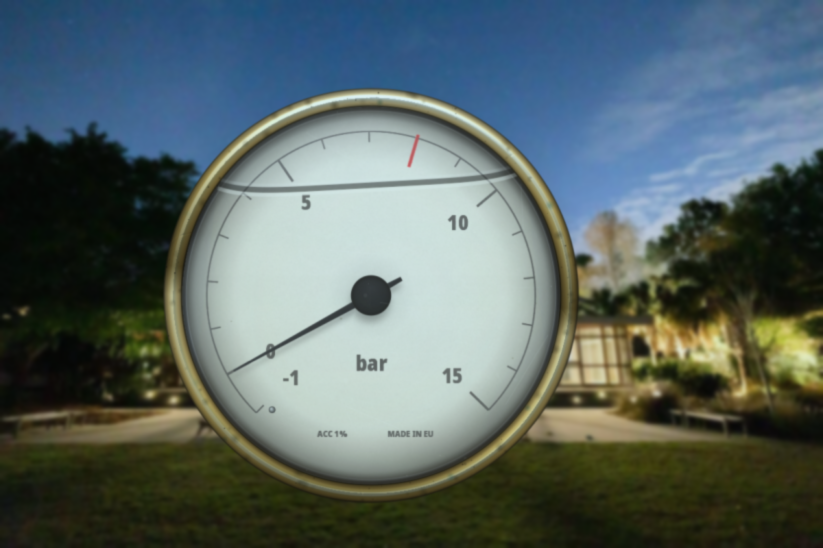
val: 0 (bar)
